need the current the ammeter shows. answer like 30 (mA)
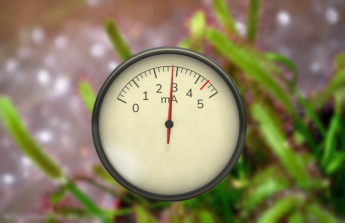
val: 2.8 (mA)
